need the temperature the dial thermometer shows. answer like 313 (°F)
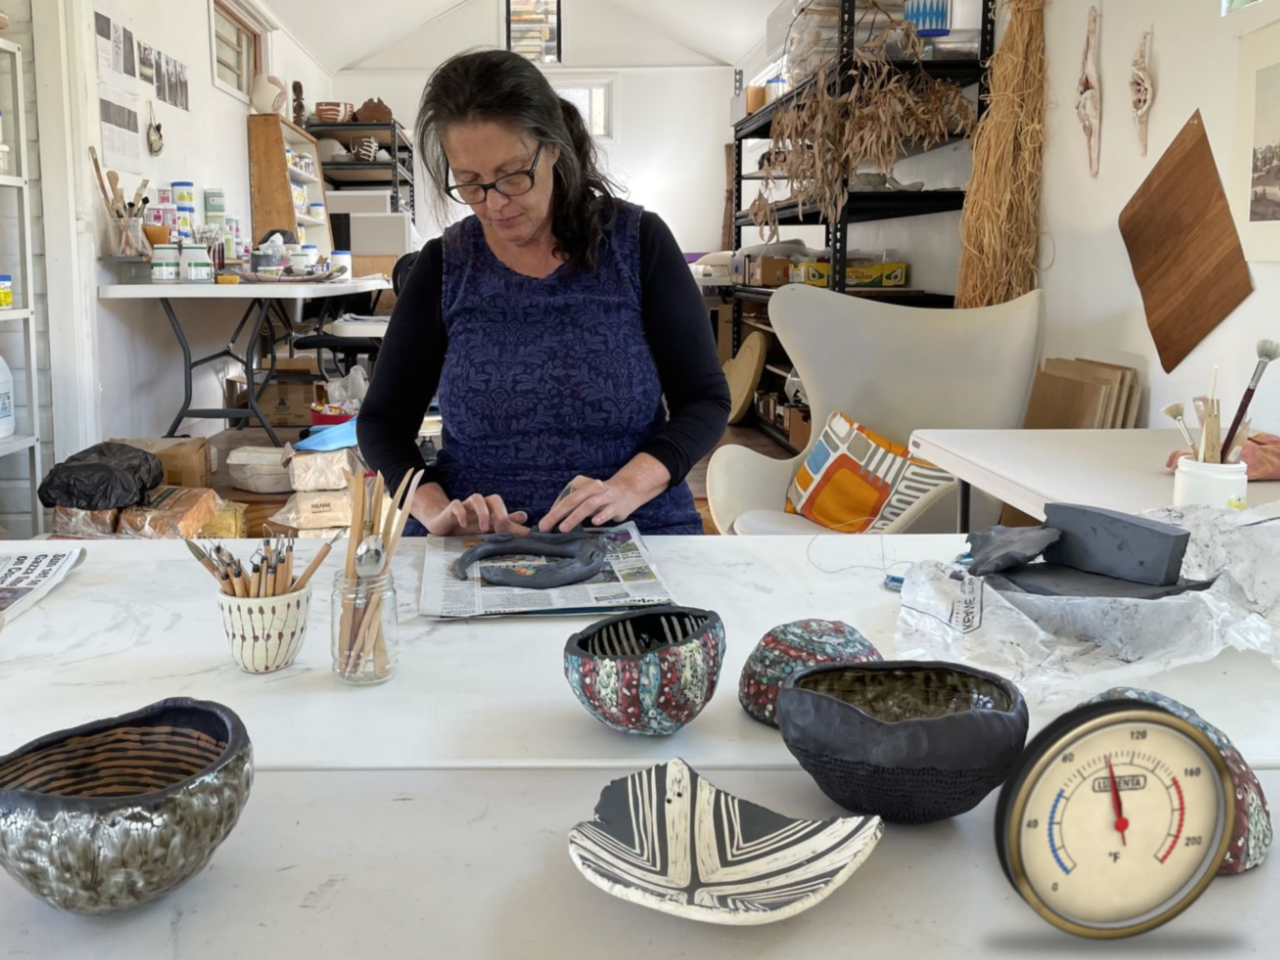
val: 100 (°F)
